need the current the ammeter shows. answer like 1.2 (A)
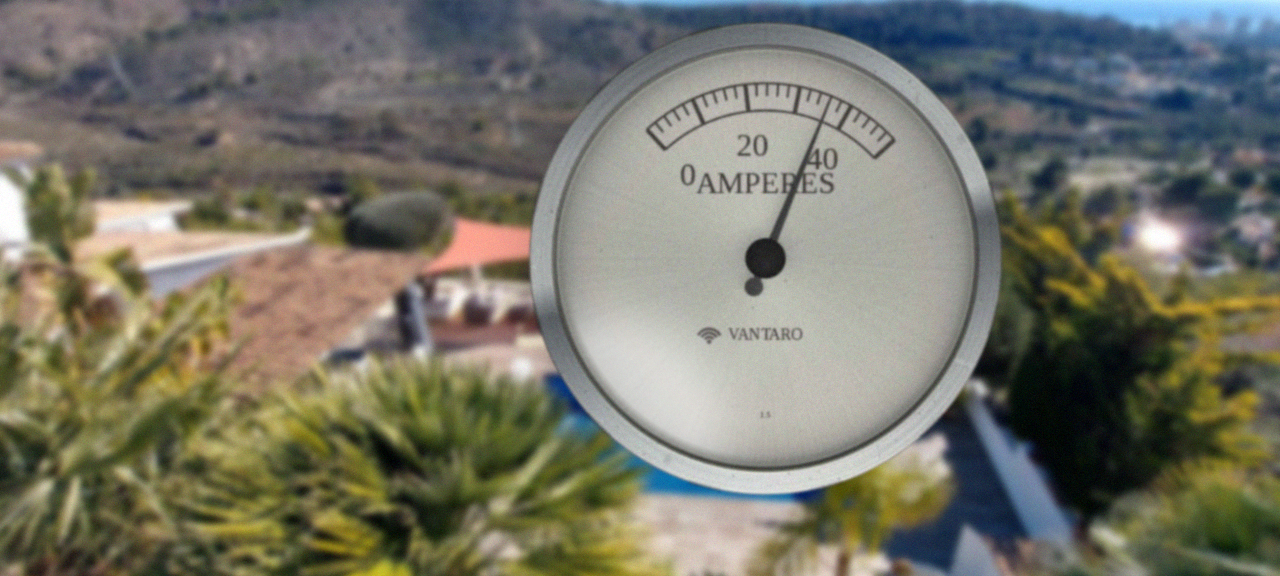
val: 36 (A)
